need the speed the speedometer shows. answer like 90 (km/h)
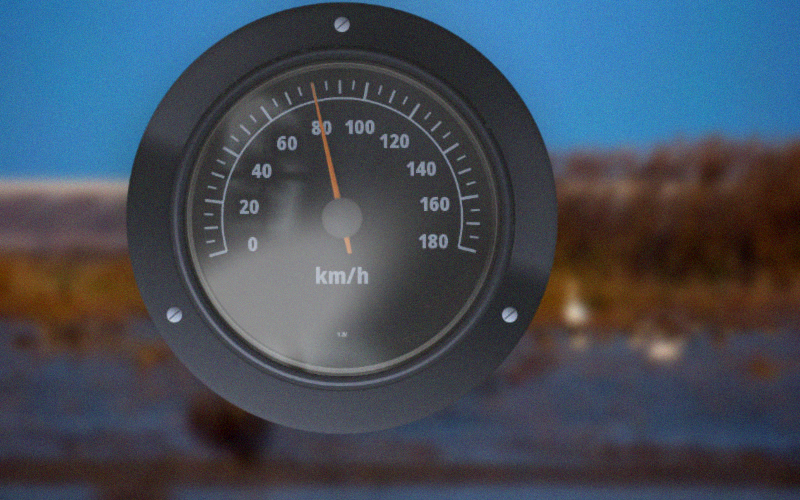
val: 80 (km/h)
